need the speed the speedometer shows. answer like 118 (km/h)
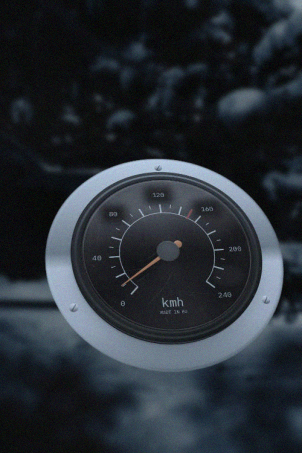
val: 10 (km/h)
